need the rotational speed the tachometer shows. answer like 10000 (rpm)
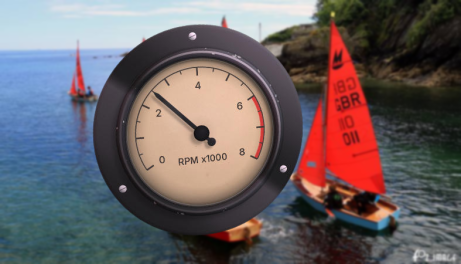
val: 2500 (rpm)
